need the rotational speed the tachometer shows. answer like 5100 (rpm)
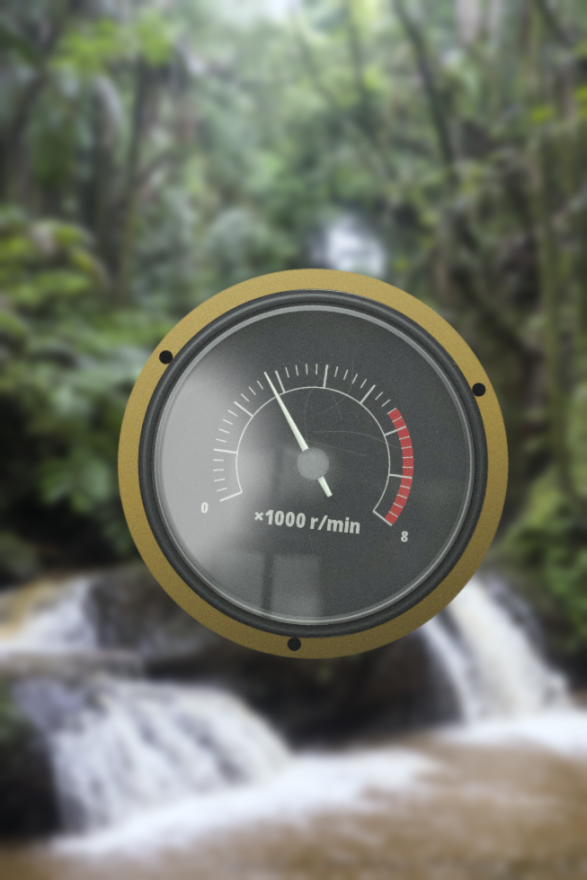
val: 2800 (rpm)
